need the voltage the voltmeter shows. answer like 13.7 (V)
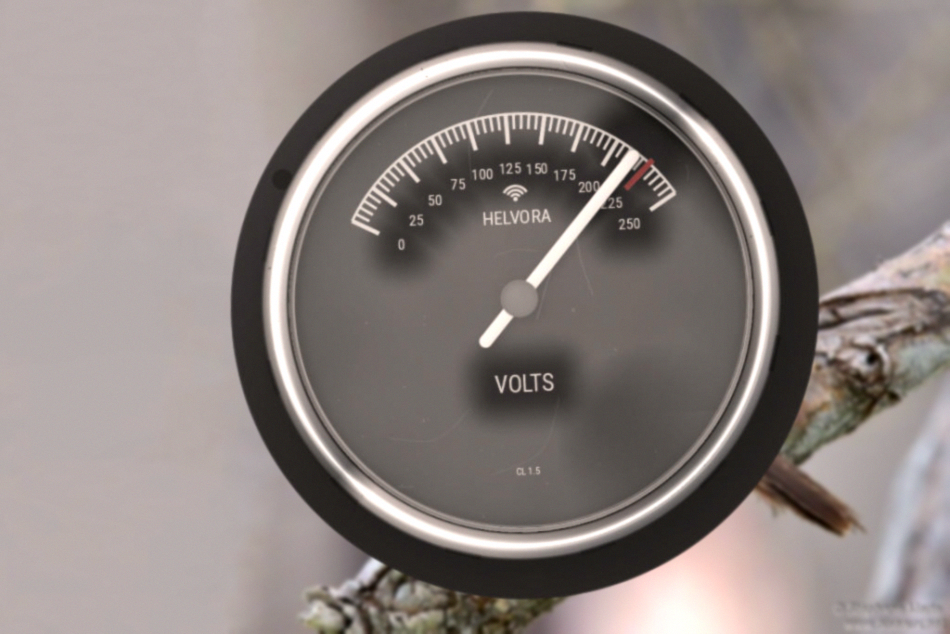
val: 215 (V)
